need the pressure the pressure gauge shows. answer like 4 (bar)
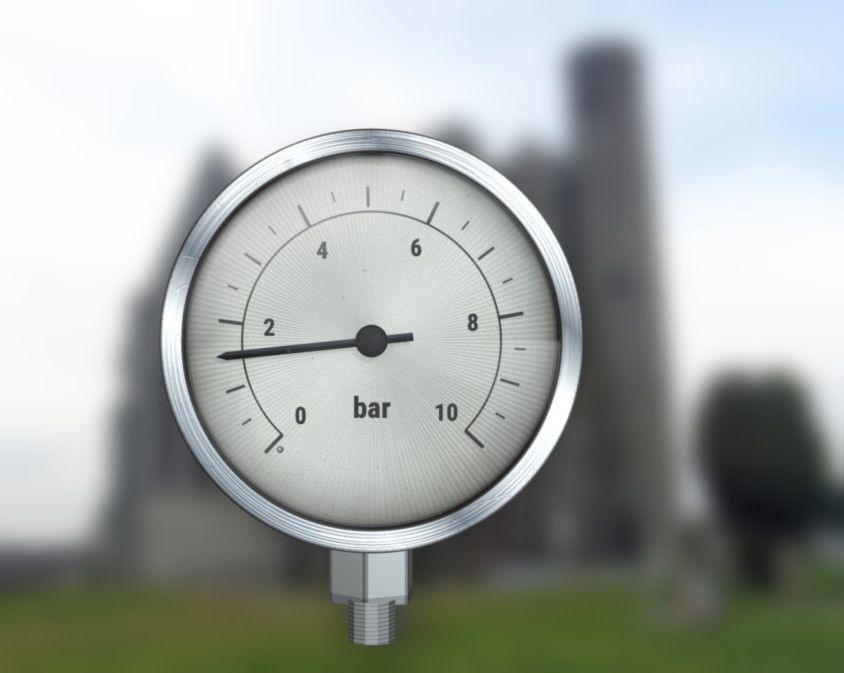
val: 1.5 (bar)
